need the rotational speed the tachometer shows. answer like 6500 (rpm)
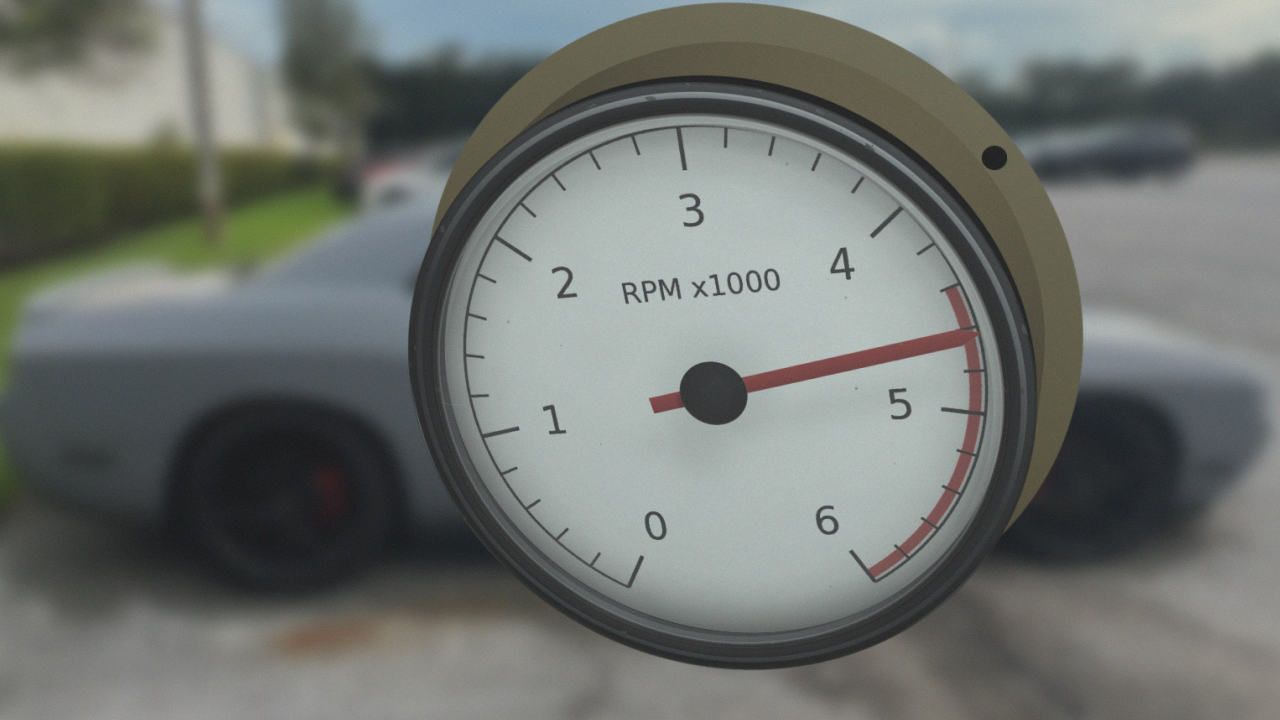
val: 4600 (rpm)
